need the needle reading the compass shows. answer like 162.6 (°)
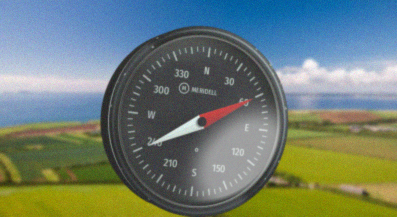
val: 60 (°)
